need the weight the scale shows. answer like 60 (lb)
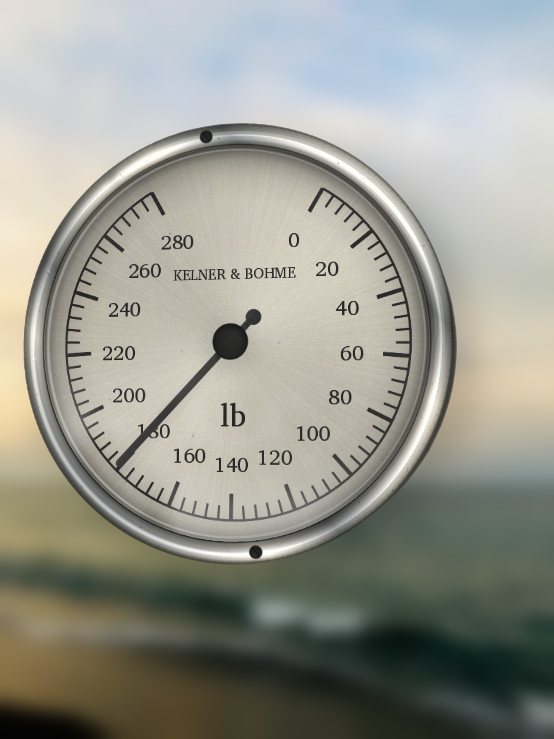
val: 180 (lb)
